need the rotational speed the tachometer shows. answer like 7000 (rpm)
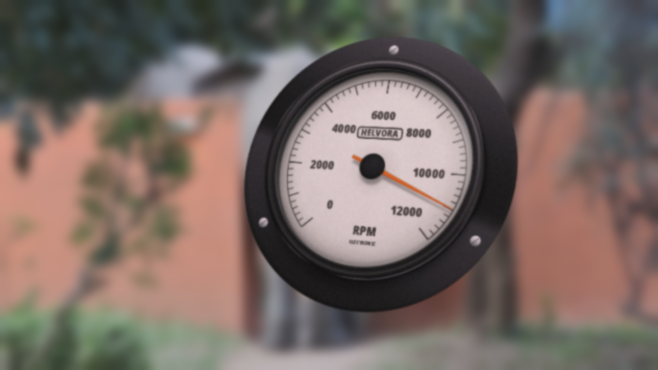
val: 11000 (rpm)
